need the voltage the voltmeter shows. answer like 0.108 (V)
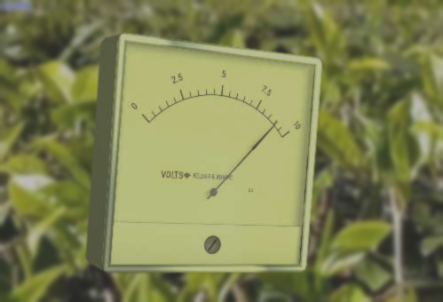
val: 9 (V)
